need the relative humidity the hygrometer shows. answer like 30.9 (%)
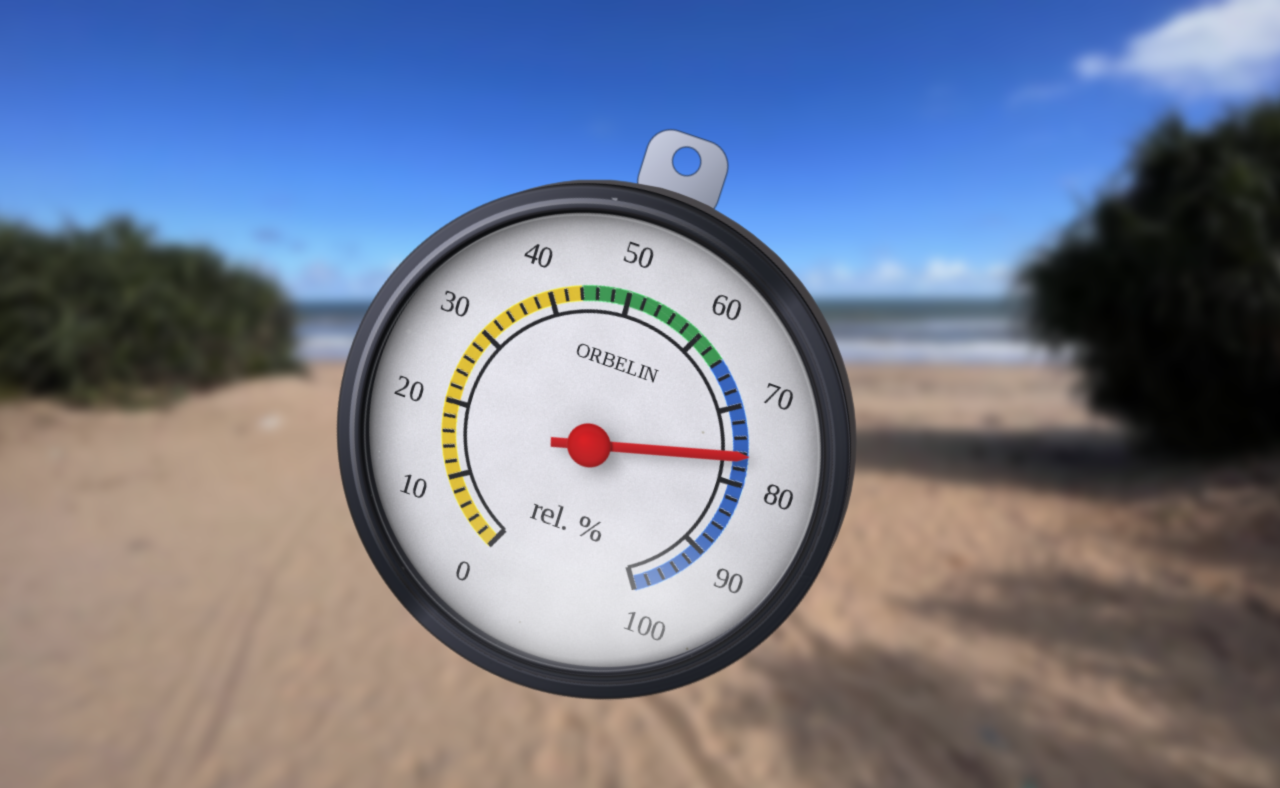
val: 76 (%)
